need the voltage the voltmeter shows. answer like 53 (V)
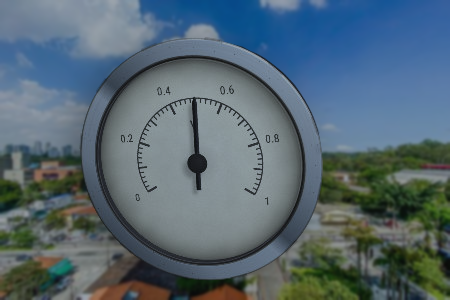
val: 0.5 (V)
